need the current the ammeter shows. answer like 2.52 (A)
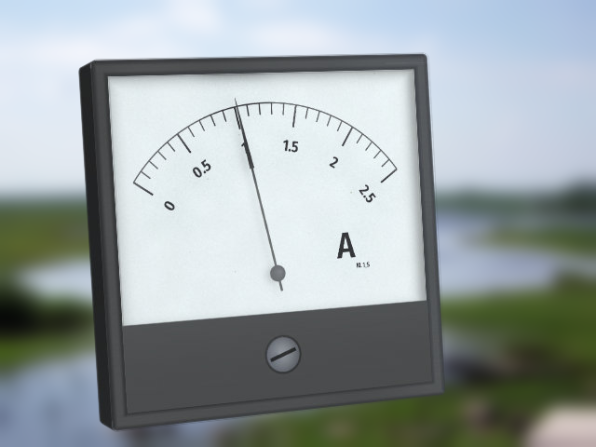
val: 1 (A)
